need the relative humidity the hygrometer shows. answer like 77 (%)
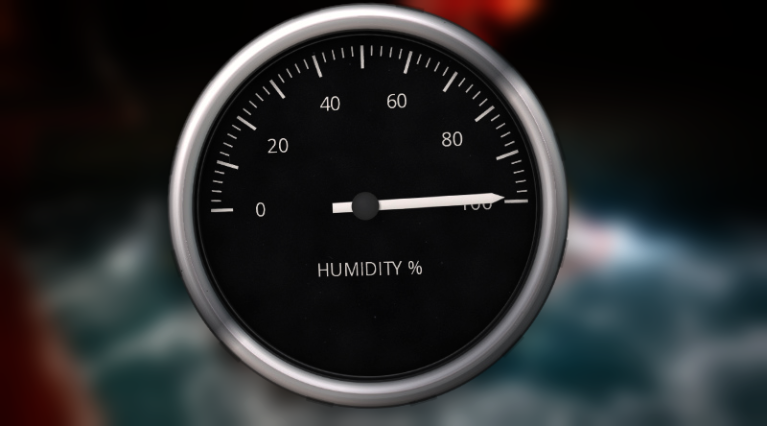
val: 99 (%)
